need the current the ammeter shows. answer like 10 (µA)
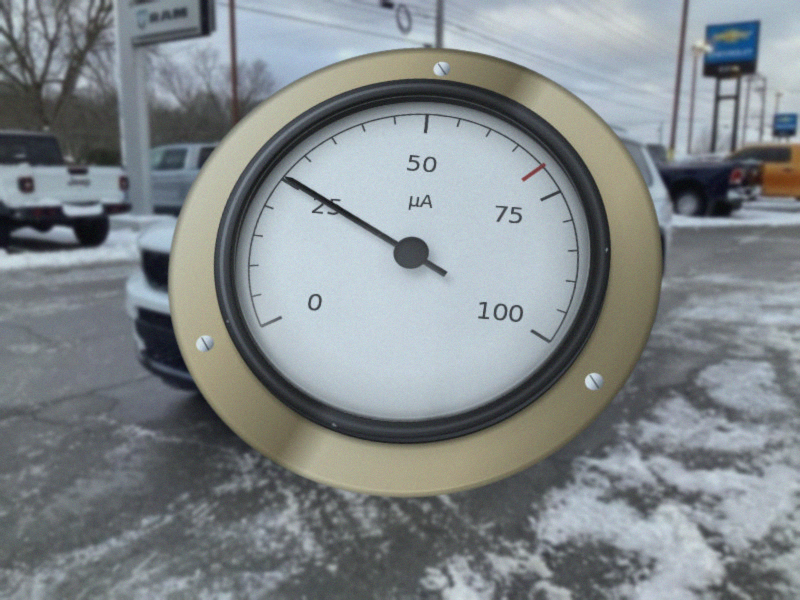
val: 25 (µA)
